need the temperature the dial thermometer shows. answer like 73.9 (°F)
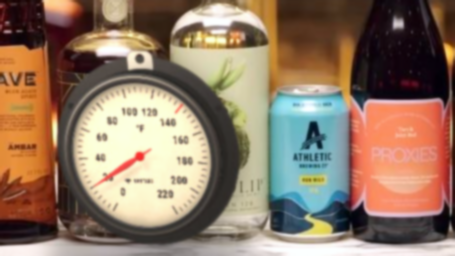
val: 20 (°F)
